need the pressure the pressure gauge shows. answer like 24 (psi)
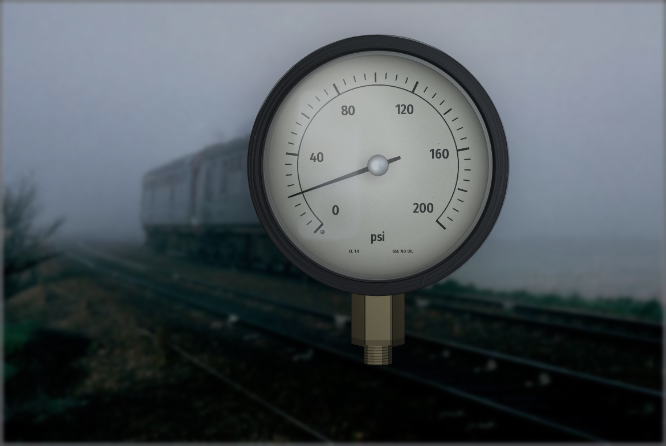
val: 20 (psi)
